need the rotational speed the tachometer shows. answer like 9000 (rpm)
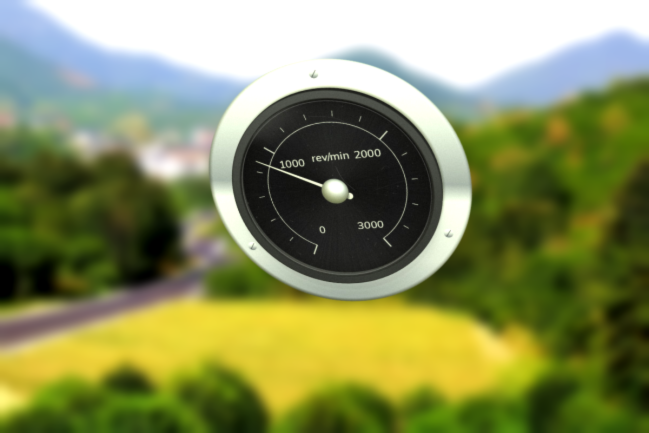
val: 900 (rpm)
